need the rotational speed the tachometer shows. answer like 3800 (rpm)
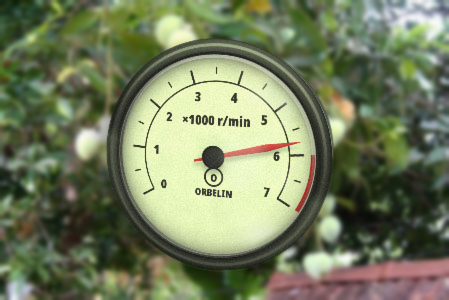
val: 5750 (rpm)
